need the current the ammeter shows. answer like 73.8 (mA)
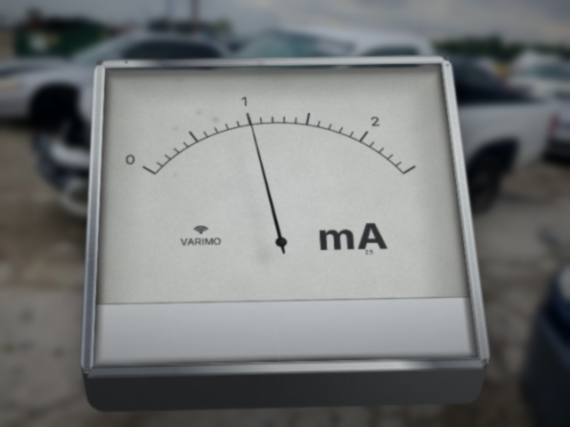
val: 1 (mA)
